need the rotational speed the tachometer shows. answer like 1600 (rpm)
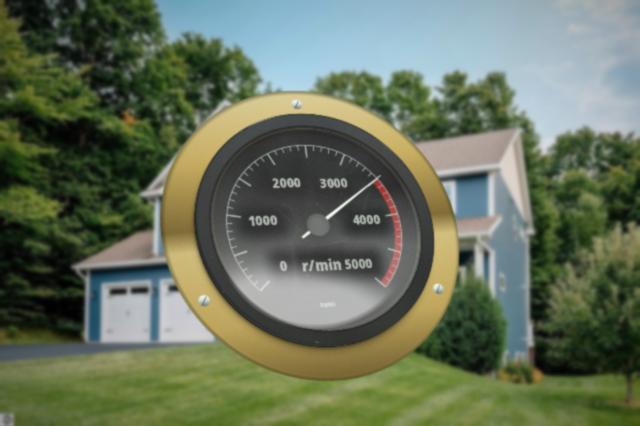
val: 3500 (rpm)
